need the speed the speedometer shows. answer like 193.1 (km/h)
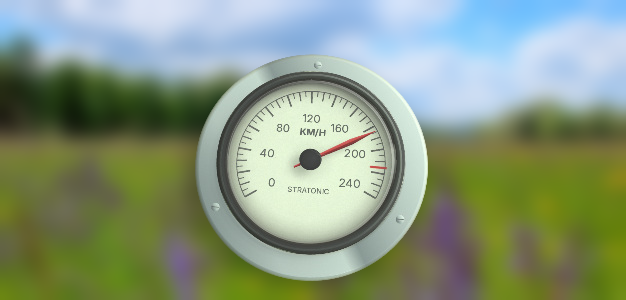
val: 185 (km/h)
